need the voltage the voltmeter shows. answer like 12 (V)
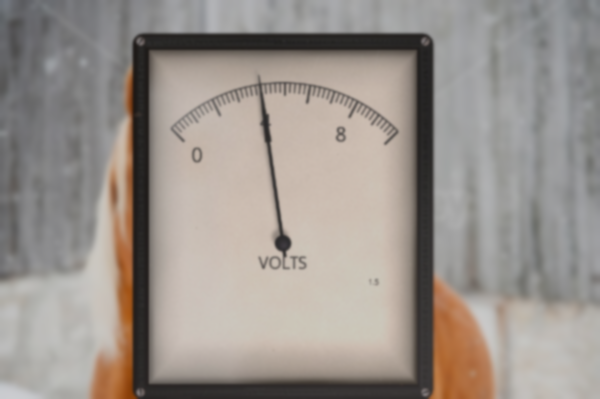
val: 4 (V)
